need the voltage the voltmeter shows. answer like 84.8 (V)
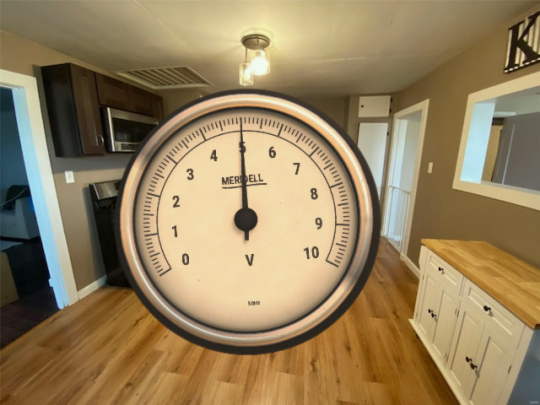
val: 5 (V)
